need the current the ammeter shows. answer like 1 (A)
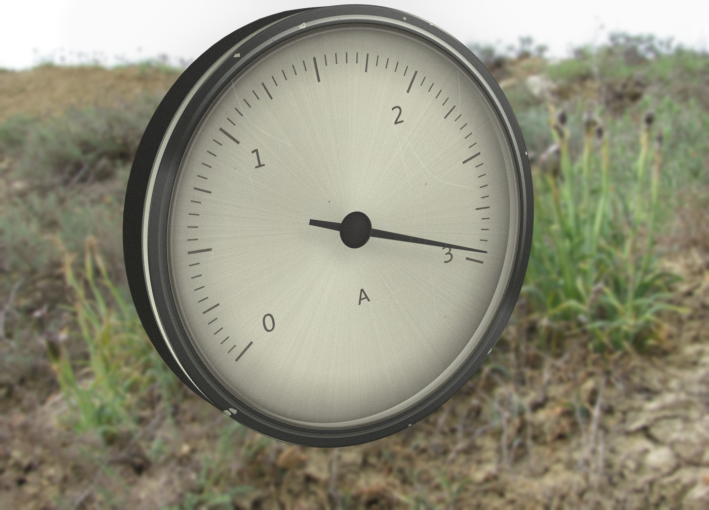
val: 2.95 (A)
